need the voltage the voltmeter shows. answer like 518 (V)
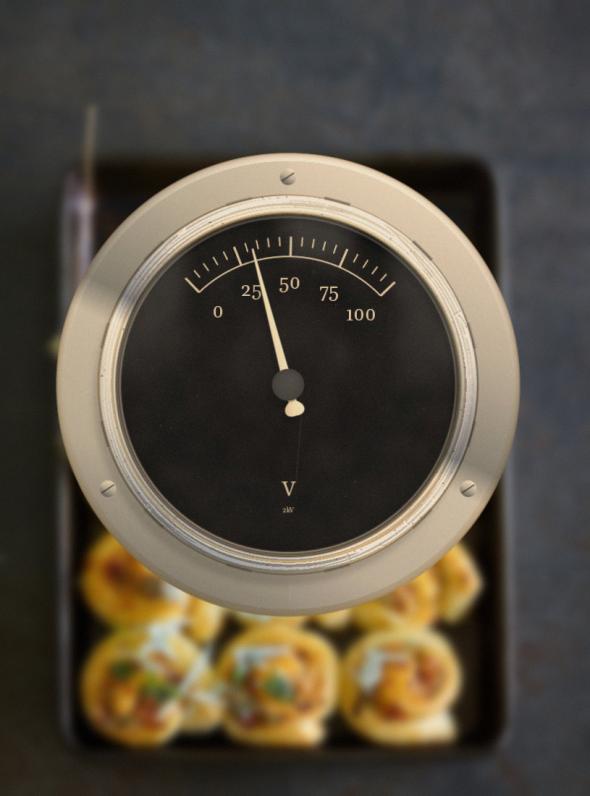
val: 32.5 (V)
